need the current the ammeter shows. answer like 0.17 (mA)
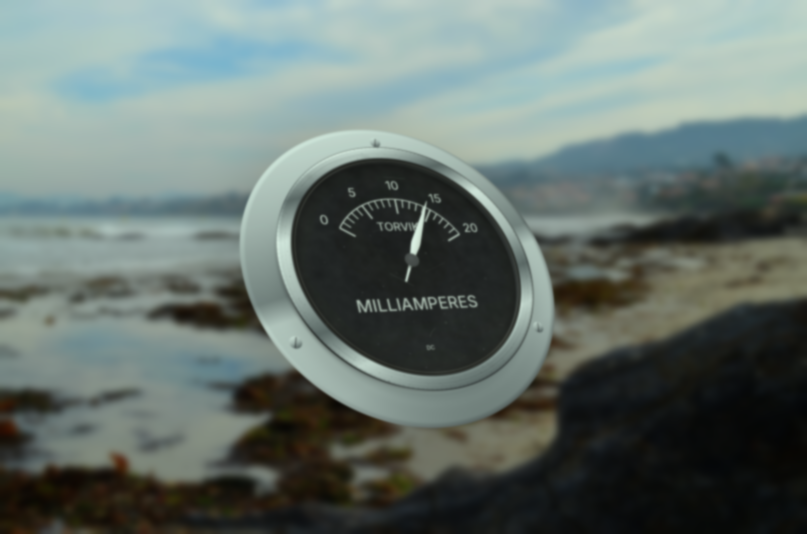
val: 14 (mA)
